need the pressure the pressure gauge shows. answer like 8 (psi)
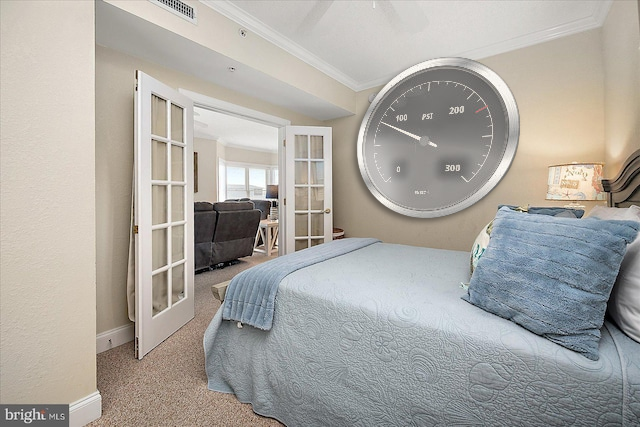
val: 80 (psi)
